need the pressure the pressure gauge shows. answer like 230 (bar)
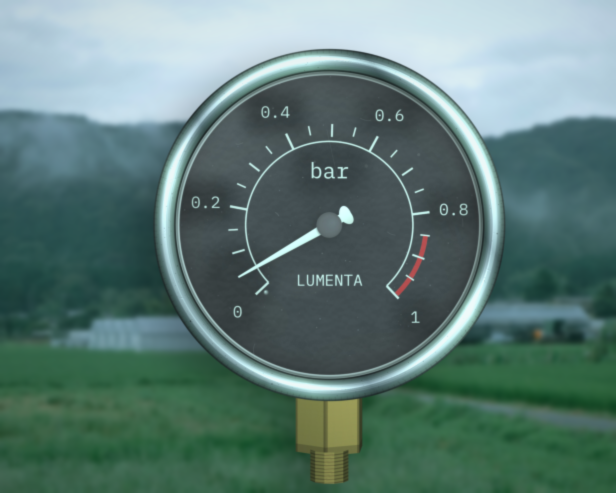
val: 0.05 (bar)
